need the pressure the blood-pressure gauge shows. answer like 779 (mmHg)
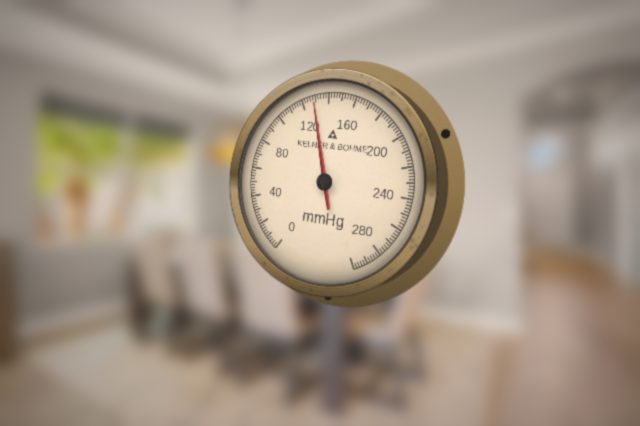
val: 130 (mmHg)
